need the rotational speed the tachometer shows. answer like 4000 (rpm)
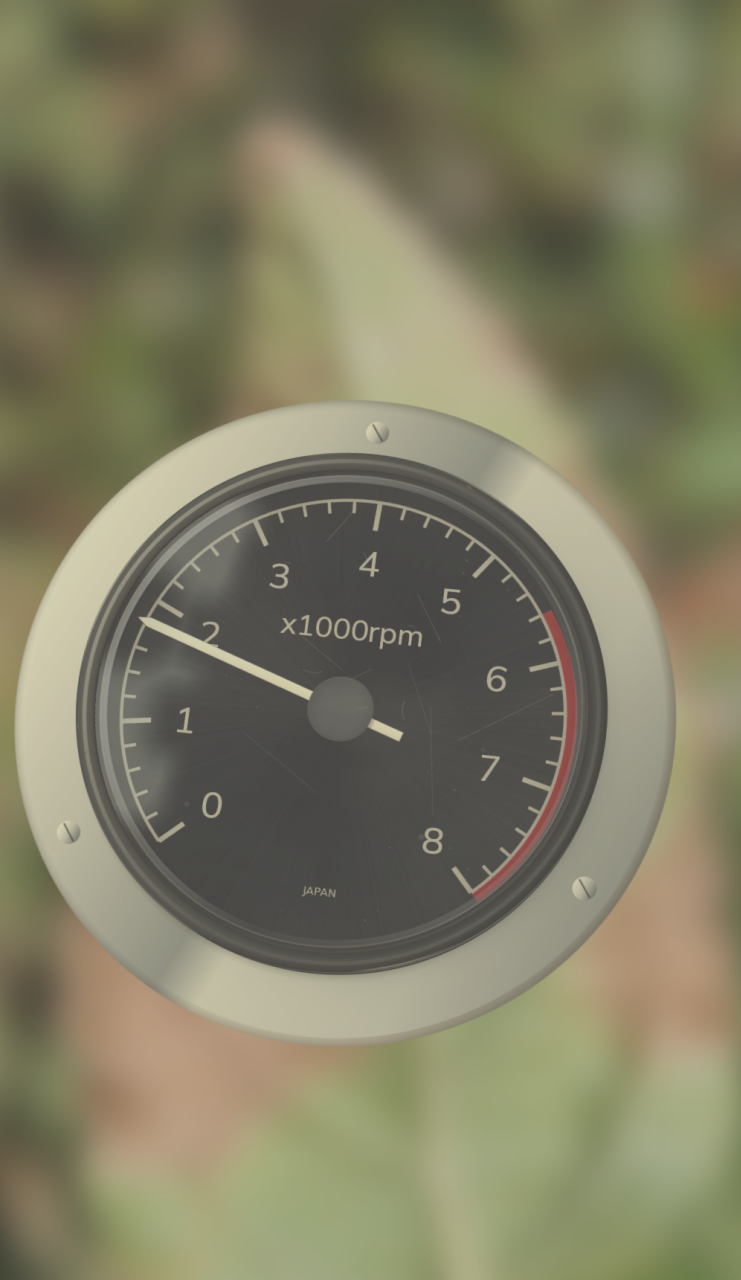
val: 1800 (rpm)
